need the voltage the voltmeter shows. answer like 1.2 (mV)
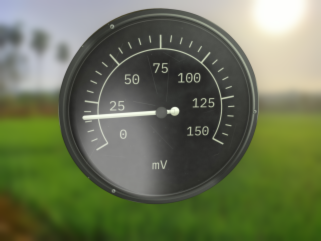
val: 17.5 (mV)
